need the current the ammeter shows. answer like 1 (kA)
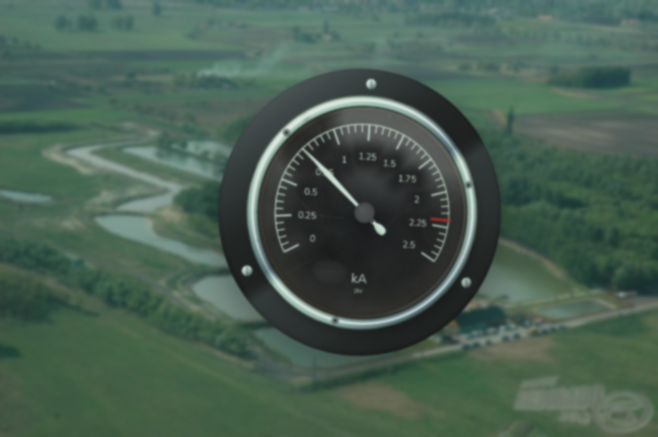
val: 0.75 (kA)
